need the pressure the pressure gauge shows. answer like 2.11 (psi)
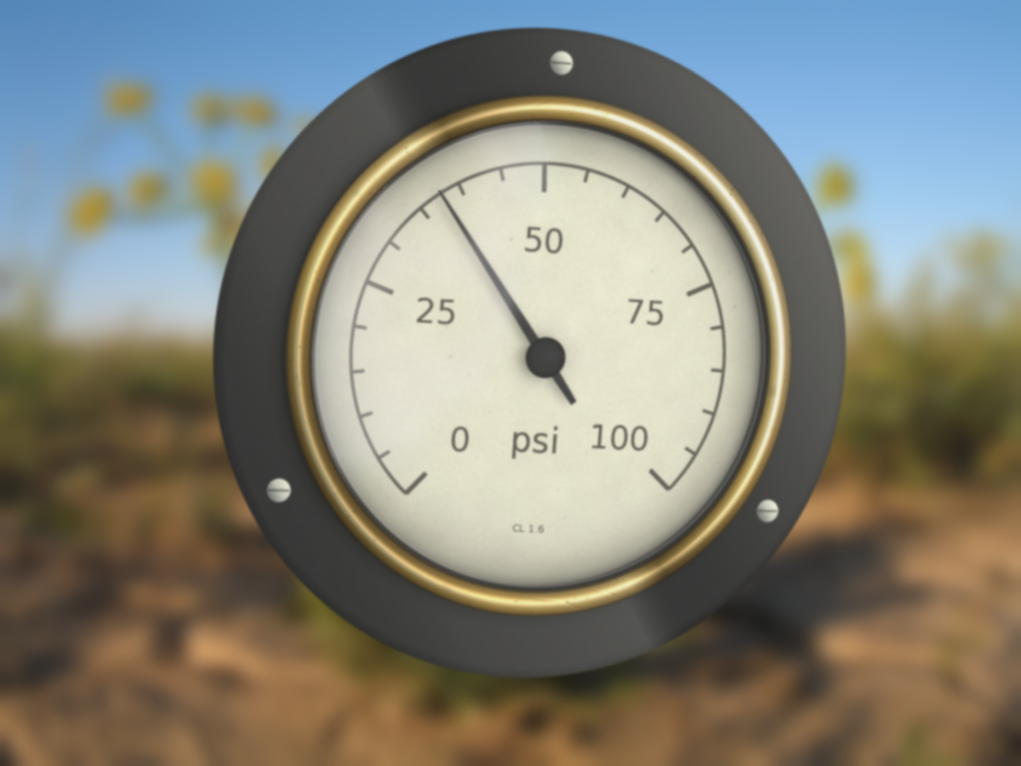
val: 37.5 (psi)
